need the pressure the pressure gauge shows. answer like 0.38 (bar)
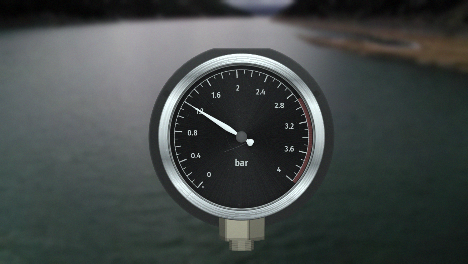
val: 1.2 (bar)
